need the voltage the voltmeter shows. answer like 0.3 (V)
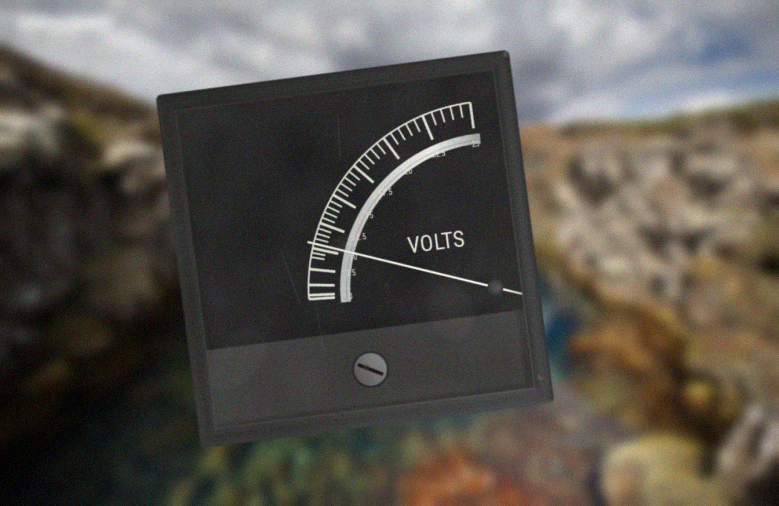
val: 10.5 (V)
